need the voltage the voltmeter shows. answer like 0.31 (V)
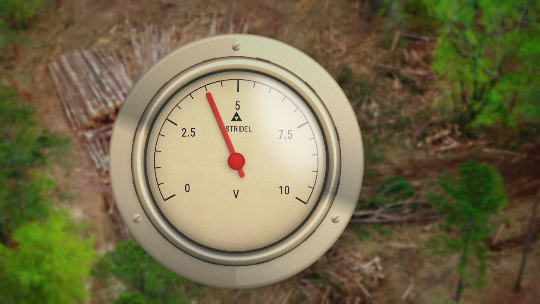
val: 4 (V)
